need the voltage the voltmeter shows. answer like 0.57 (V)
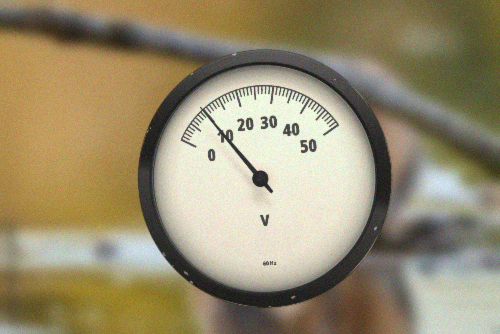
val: 10 (V)
